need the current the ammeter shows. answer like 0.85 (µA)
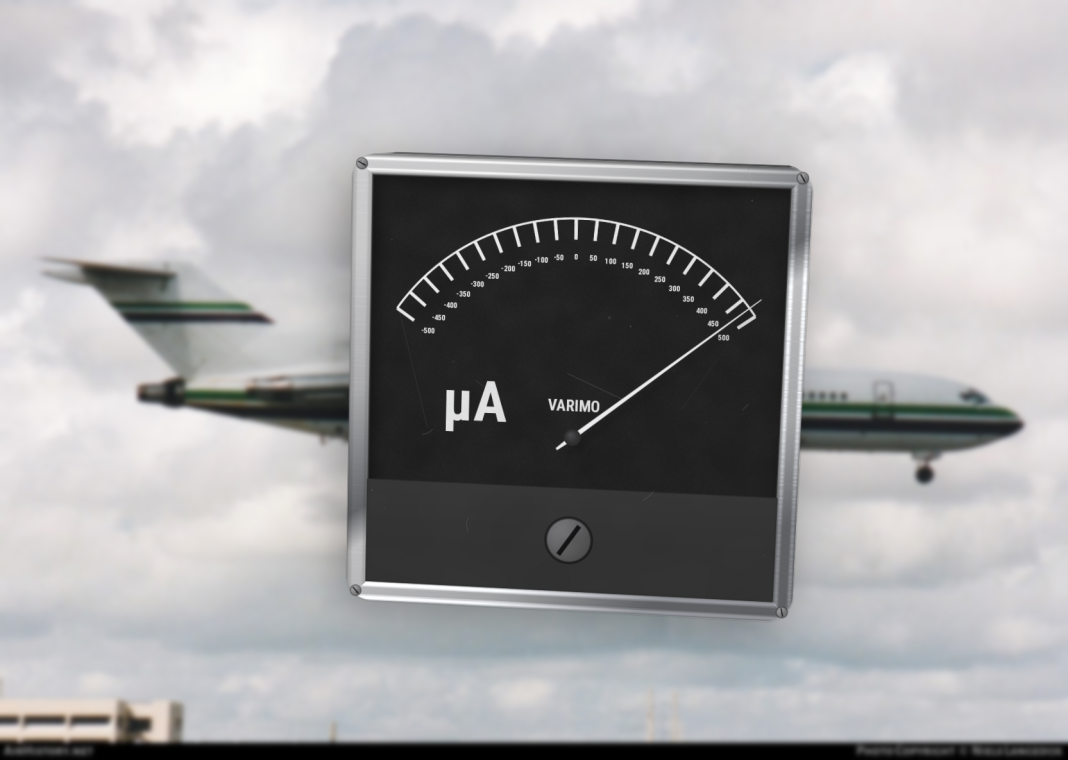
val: 475 (µA)
